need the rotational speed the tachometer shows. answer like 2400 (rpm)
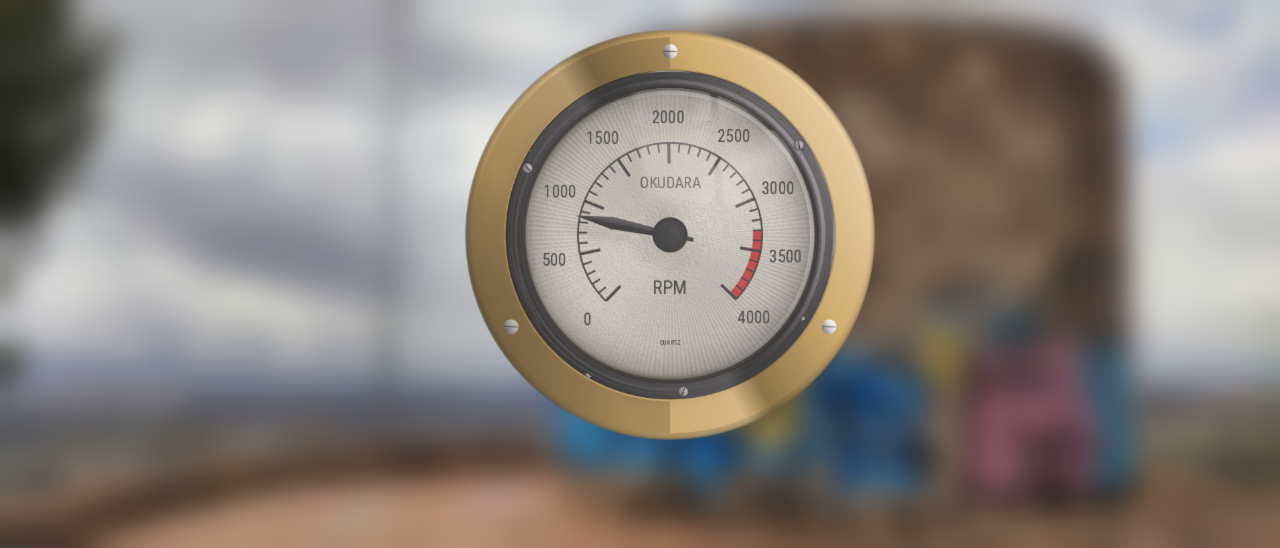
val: 850 (rpm)
